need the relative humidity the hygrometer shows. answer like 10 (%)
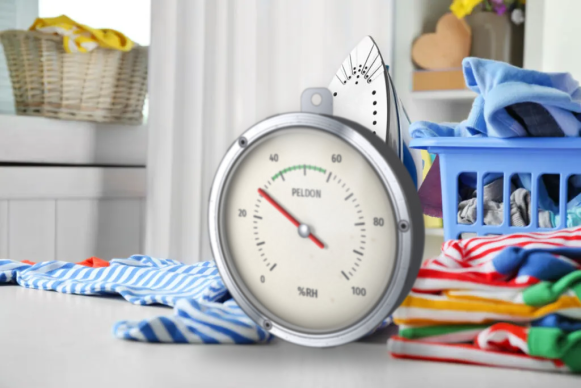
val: 30 (%)
